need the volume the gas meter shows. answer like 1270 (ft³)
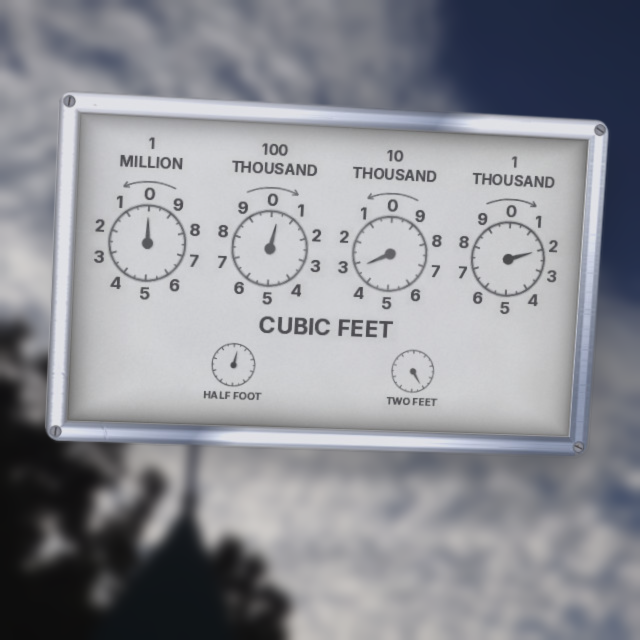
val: 3200 (ft³)
